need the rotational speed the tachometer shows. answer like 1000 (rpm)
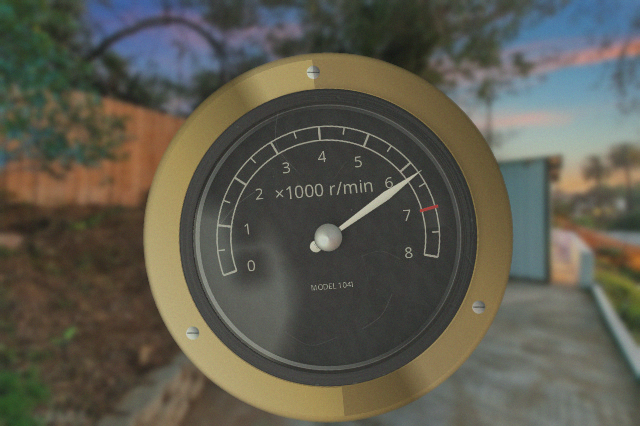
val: 6250 (rpm)
